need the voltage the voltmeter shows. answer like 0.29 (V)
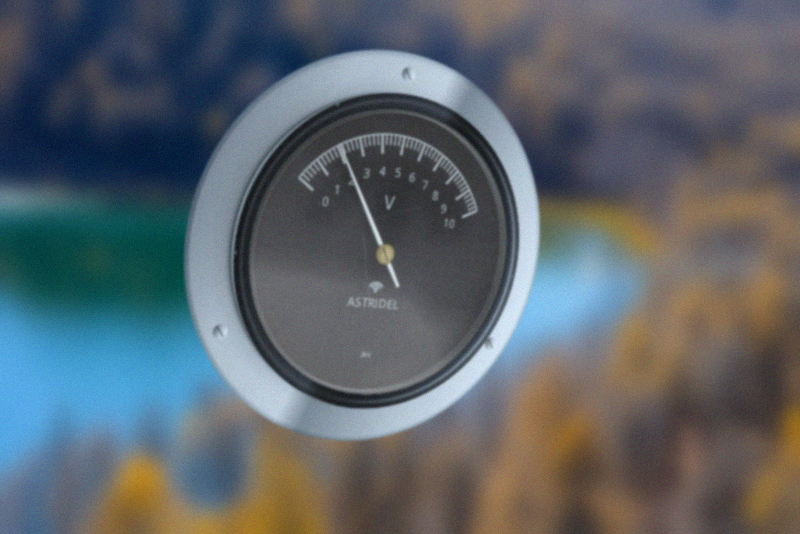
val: 2 (V)
